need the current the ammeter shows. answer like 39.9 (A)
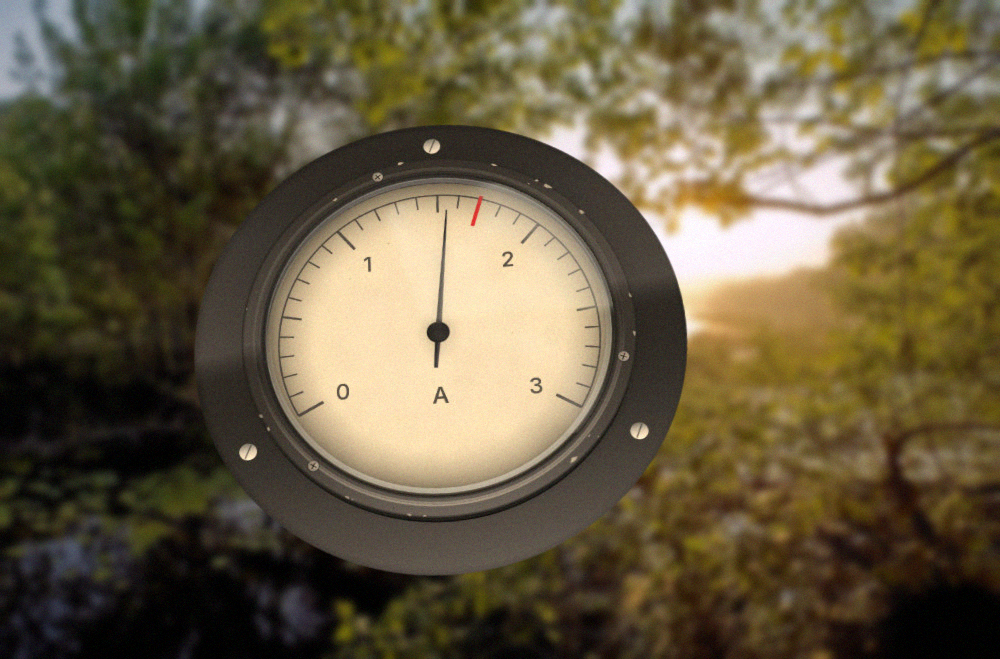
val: 1.55 (A)
